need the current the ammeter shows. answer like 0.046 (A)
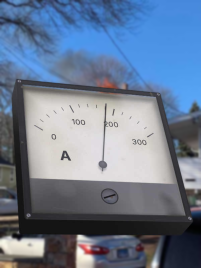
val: 180 (A)
